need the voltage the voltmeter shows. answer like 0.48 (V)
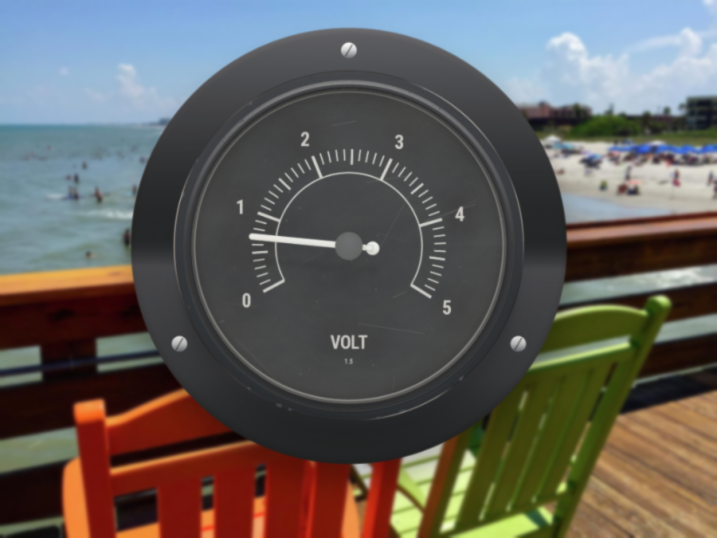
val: 0.7 (V)
